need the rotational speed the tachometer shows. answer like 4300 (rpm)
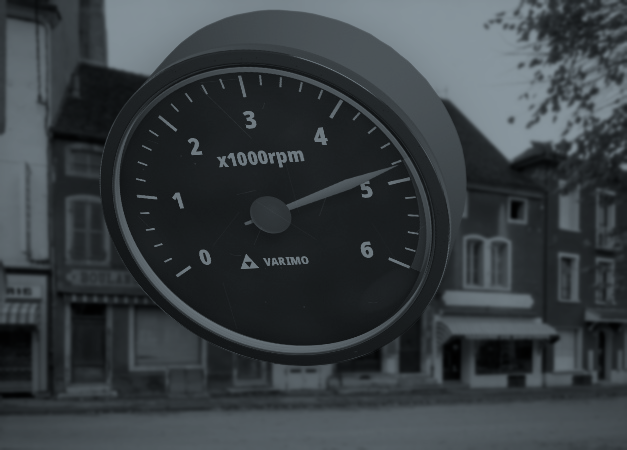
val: 4800 (rpm)
